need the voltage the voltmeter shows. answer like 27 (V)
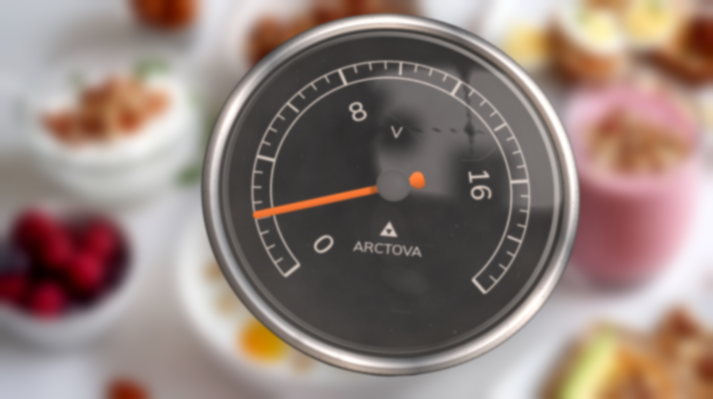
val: 2 (V)
